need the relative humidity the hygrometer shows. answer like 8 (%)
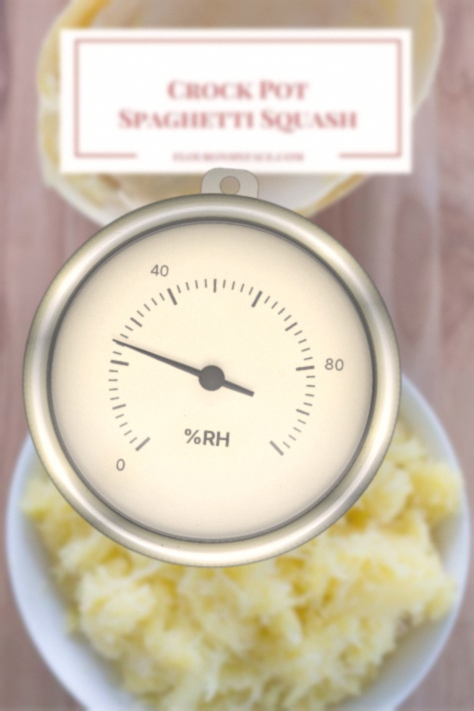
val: 24 (%)
